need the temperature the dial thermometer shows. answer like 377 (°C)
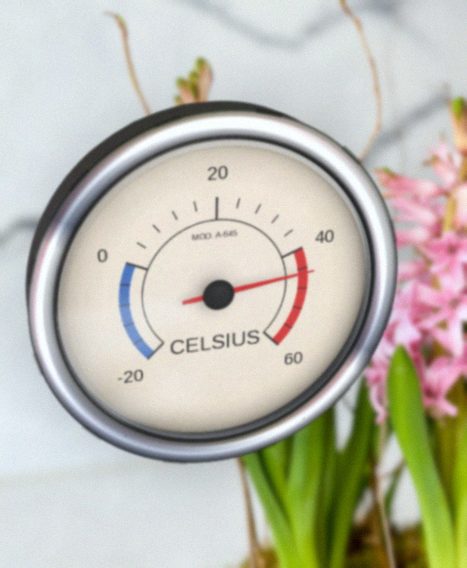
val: 44 (°C)
